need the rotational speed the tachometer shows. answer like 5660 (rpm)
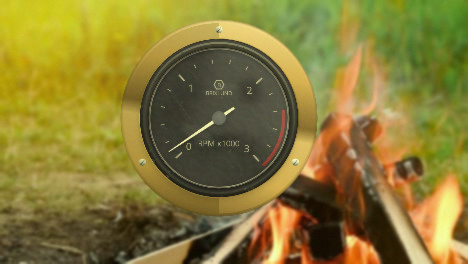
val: 100 (rpm)
